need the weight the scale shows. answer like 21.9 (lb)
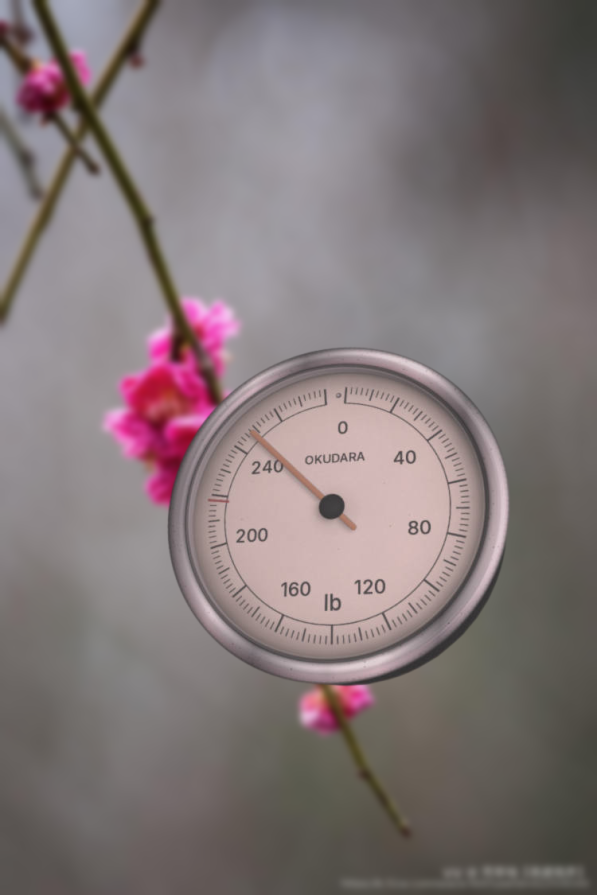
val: 248 (lb)
